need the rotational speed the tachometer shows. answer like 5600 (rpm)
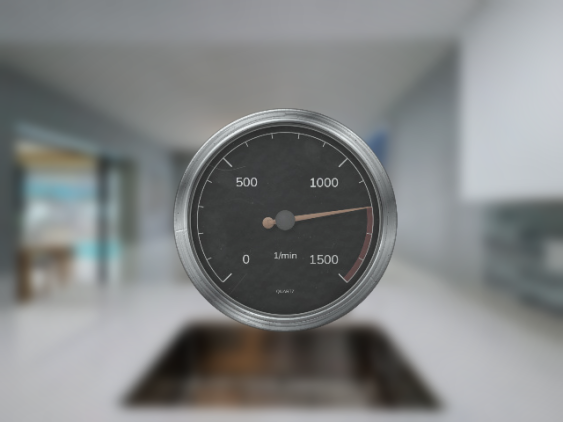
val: 1200 (rpm)
